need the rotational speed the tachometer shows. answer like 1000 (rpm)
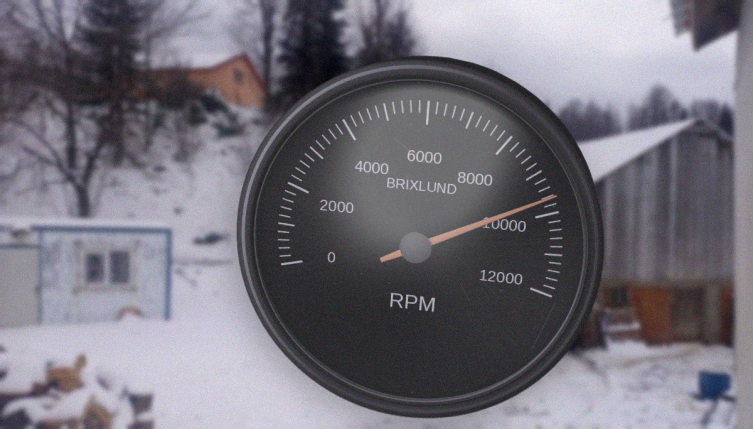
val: 9600 (rpm)
